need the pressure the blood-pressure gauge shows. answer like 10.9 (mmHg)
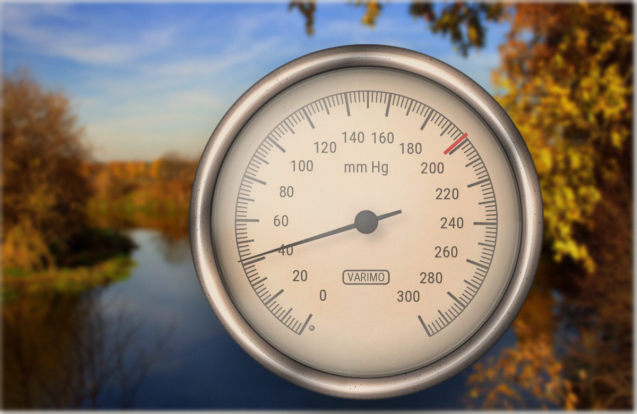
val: 42 (mmHg)
